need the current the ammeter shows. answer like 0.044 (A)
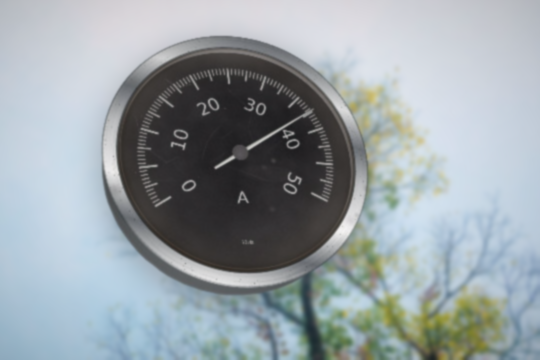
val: 37.5 (A)
